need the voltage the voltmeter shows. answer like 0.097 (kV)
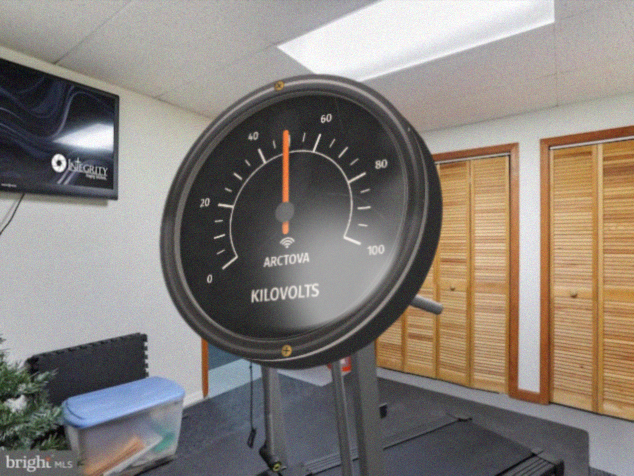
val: 50 (kV)
